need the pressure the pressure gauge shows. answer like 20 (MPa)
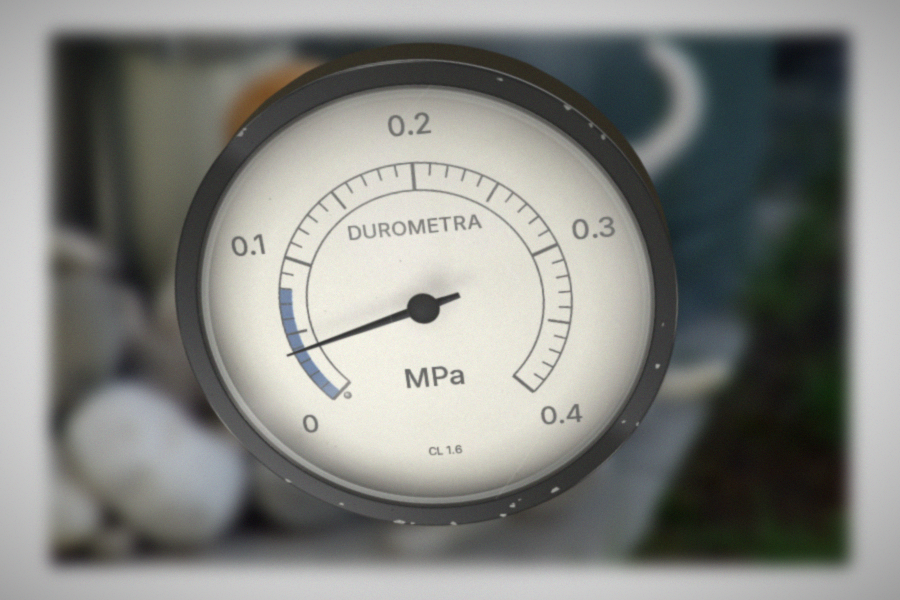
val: 0.04 (MPa)
